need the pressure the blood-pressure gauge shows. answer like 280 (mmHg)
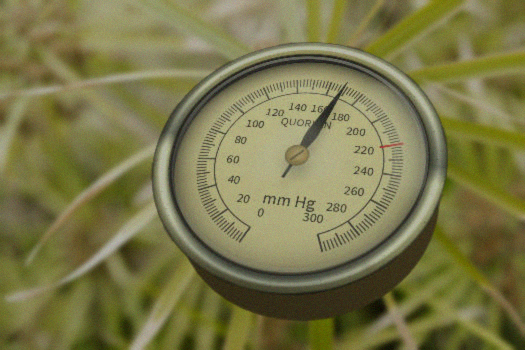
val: 170 (mmHg)
